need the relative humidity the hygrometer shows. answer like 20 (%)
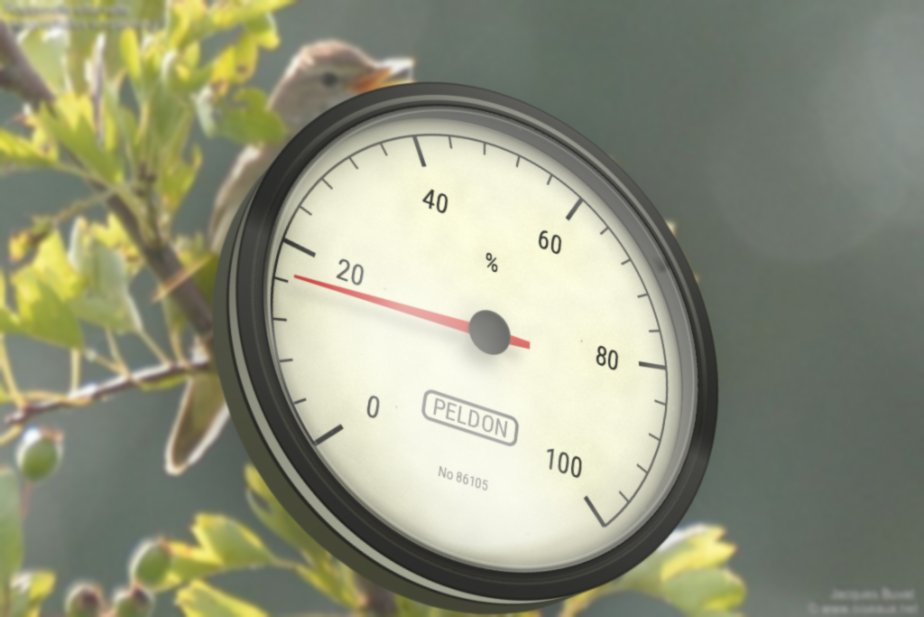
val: 16 (%)
